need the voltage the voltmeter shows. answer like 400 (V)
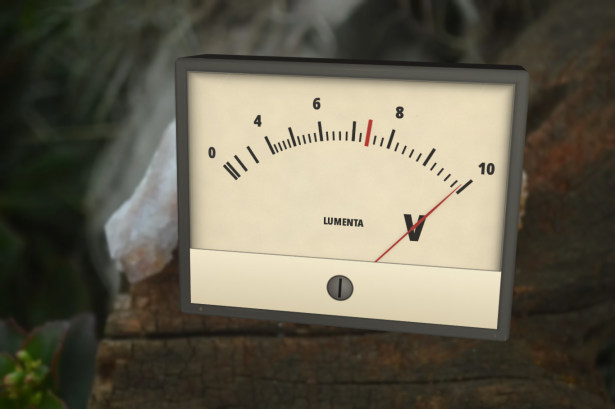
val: 9.9 (V)
